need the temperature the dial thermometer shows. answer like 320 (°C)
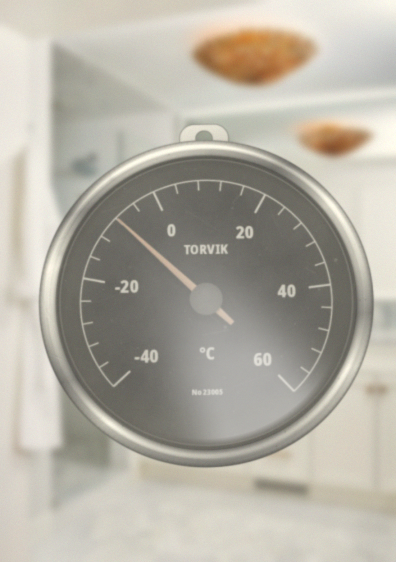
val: -8 (°C)
